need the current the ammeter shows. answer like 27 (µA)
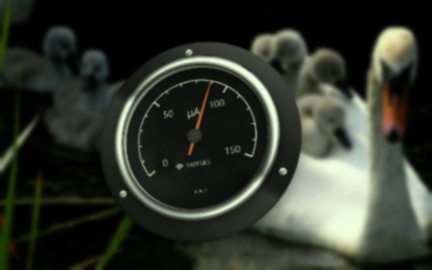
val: 90 (µA)
